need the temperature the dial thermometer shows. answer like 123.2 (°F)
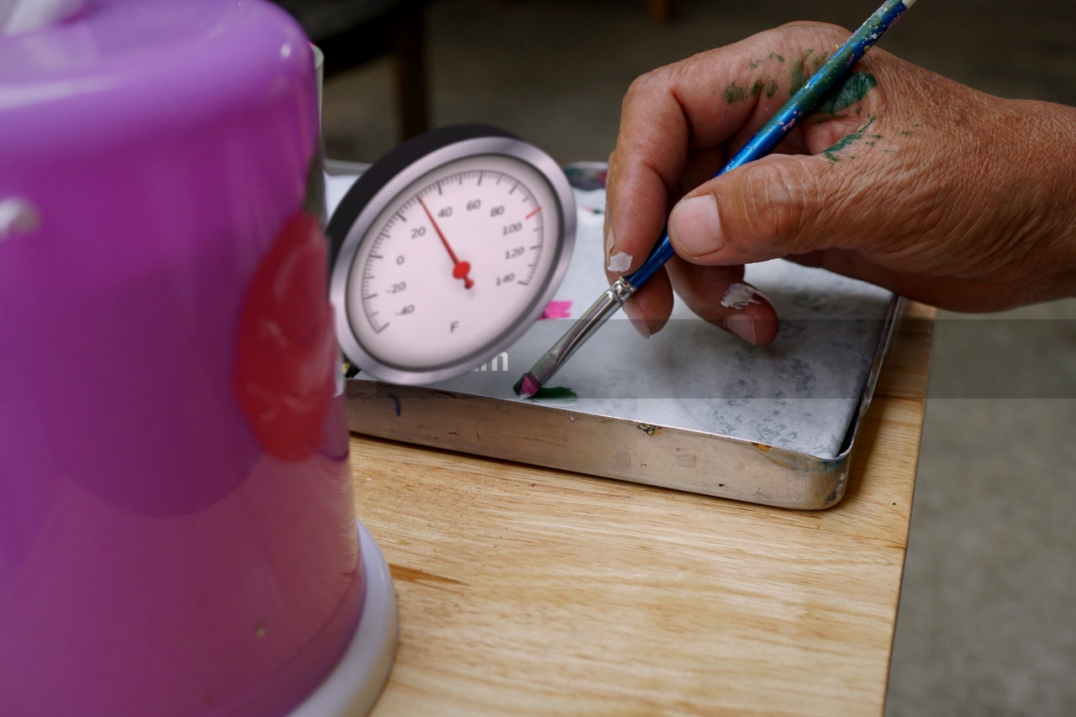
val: 30 (°F)
